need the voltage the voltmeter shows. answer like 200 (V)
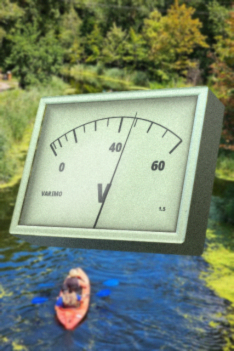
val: 45 (V)
